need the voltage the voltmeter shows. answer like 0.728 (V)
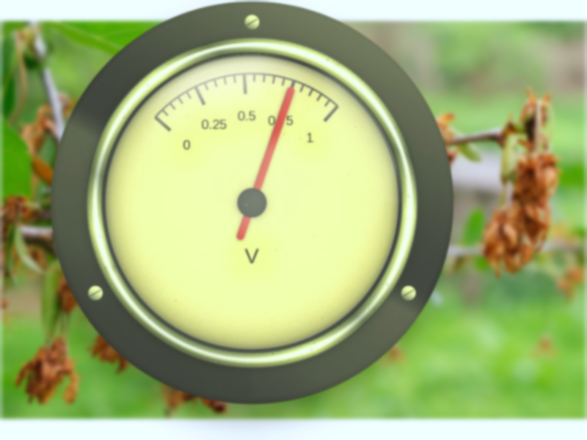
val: 0.75 (V)
